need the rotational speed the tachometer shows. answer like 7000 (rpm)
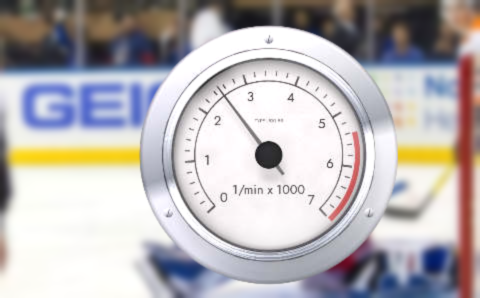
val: 2500 (rpm)
